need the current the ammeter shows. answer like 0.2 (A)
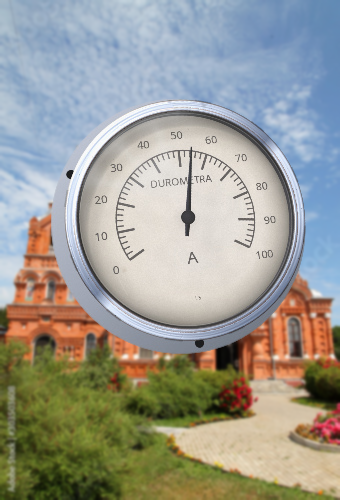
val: 54 (A)
